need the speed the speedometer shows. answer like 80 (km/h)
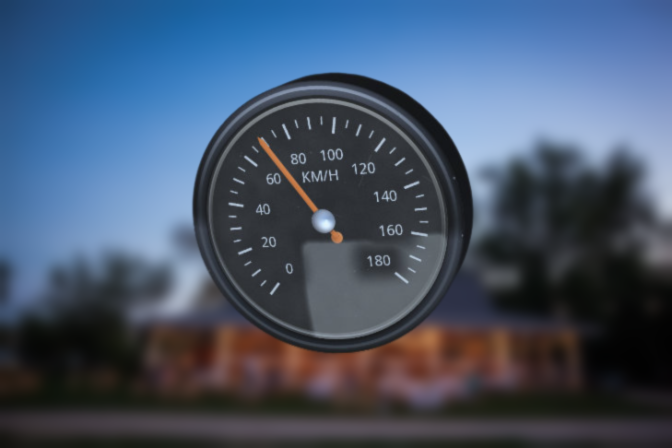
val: 70 (km/h)
